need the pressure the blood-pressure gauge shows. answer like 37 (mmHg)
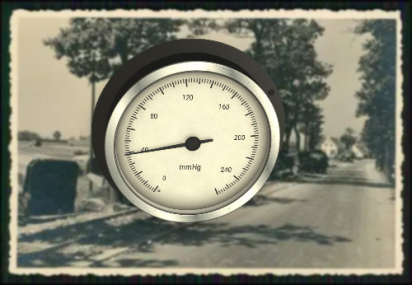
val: 40 (mmHg)
